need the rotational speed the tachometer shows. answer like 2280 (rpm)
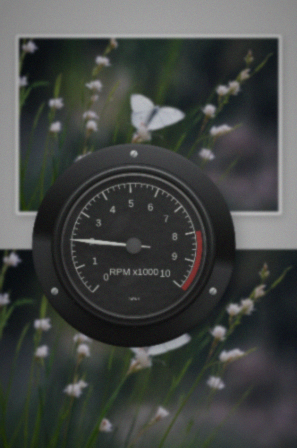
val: 2000 (rpm)
